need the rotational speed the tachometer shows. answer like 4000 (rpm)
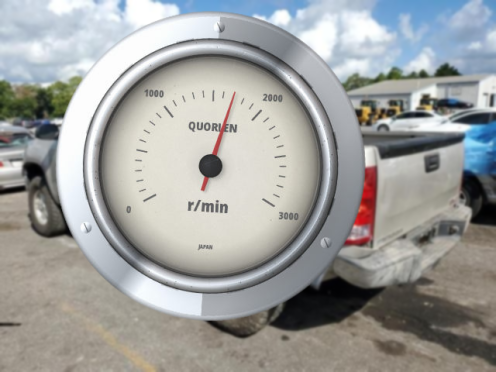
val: 1700 (rpm)
